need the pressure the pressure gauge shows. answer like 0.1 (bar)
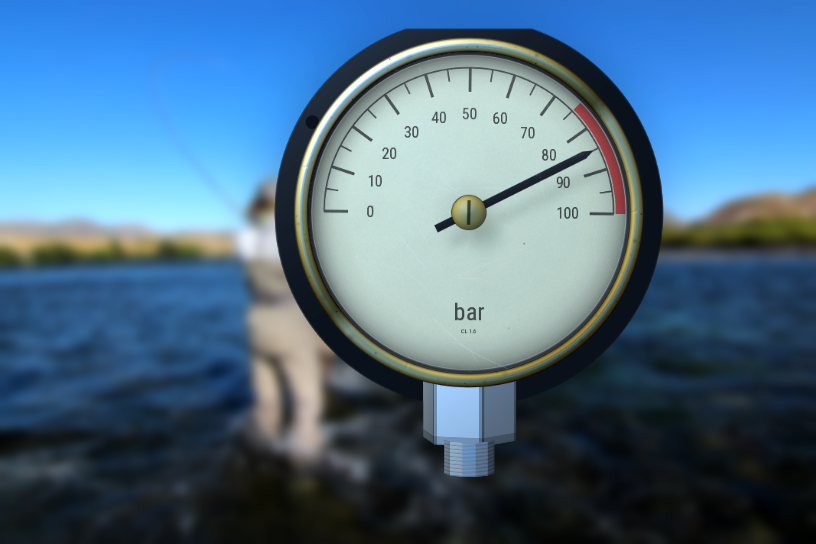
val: 85 (bar)
